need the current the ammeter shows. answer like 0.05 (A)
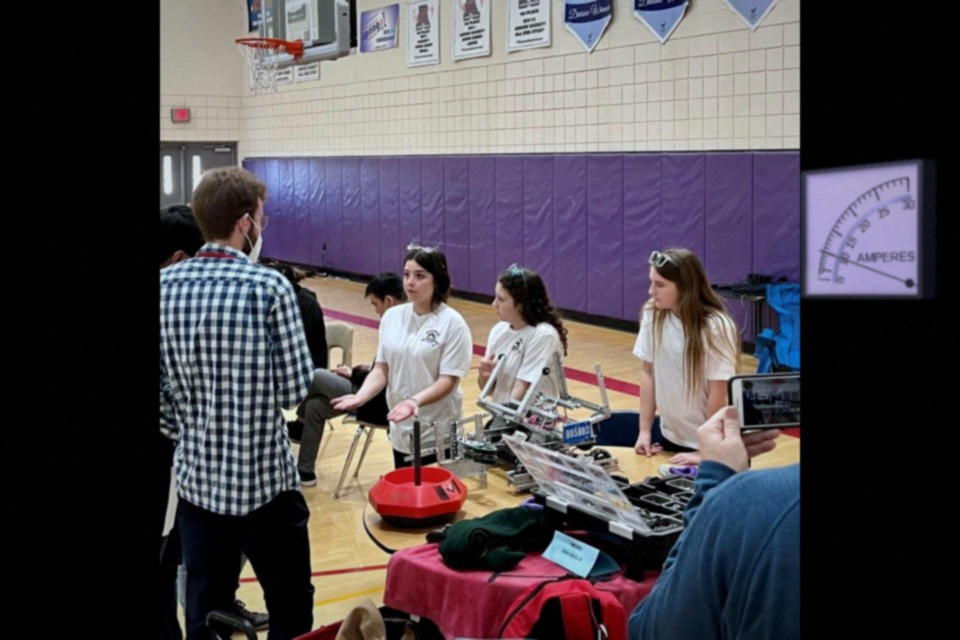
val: 10 (A)
